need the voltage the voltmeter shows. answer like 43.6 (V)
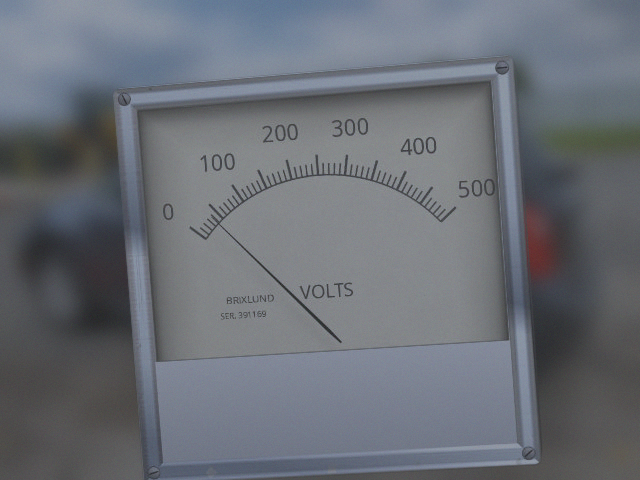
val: 40 (V)
